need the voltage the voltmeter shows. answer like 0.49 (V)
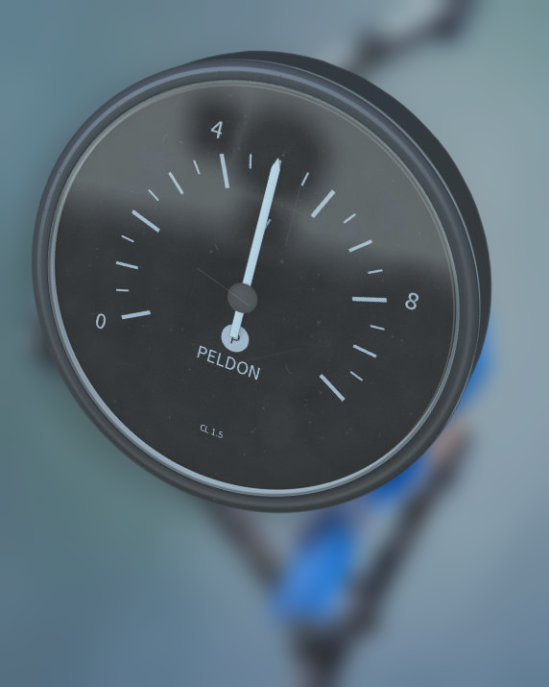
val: 5 (V)
